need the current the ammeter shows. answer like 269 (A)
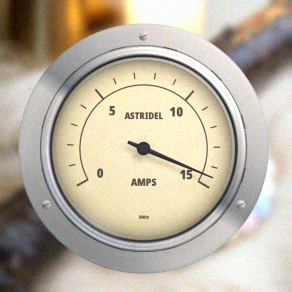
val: 14.5 (A)
